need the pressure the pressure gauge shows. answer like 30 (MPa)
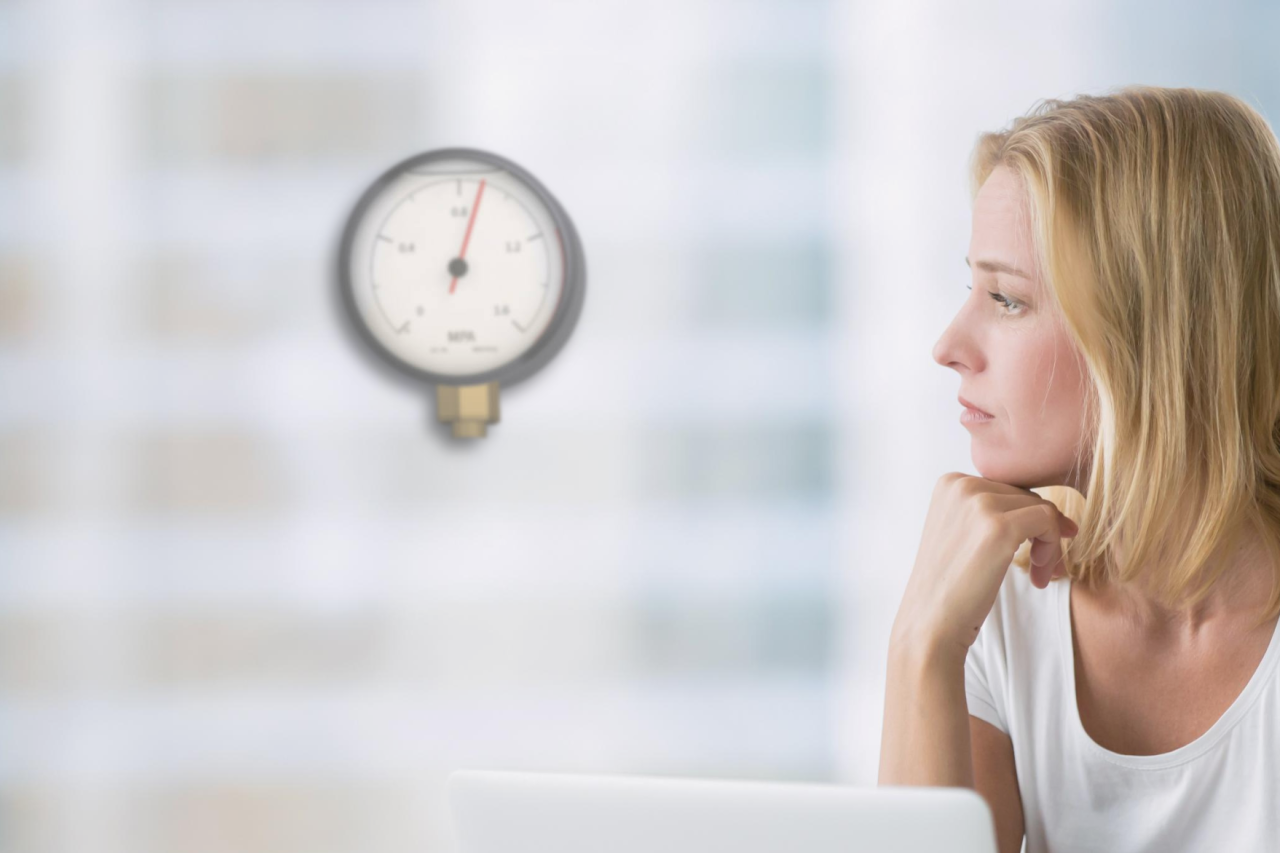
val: 0.9 (MPa)
